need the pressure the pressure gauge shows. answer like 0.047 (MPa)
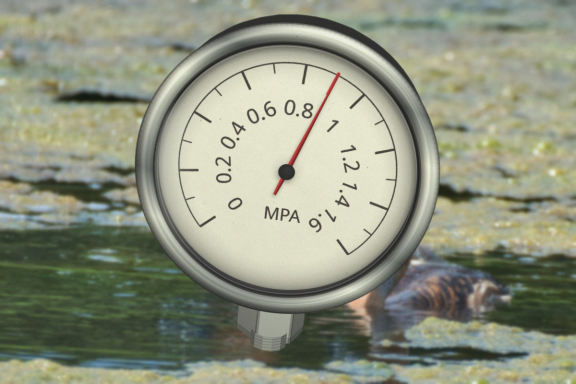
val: 0.9 (MPa)
